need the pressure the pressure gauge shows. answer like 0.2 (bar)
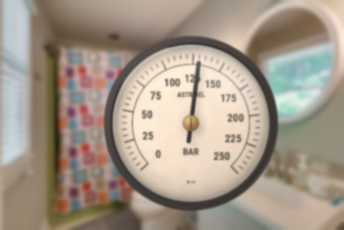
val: 130 (bar)
